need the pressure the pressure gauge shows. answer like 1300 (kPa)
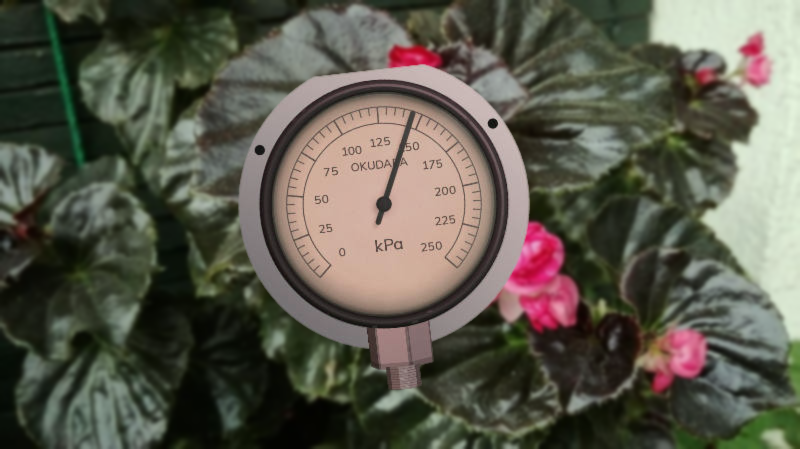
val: 145 (kPa)
